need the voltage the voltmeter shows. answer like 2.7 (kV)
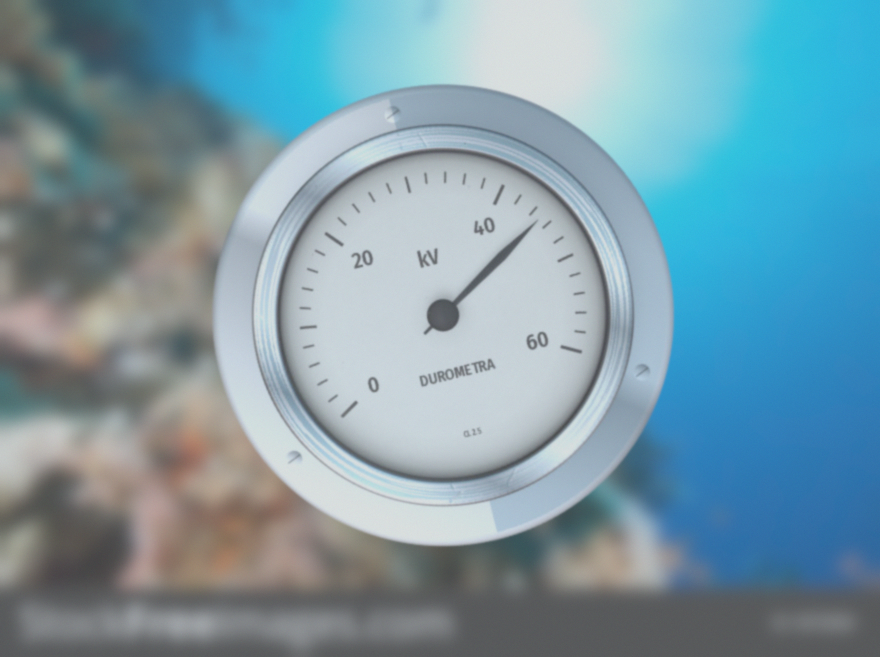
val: 45 (kV)
